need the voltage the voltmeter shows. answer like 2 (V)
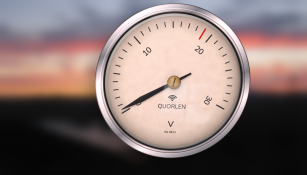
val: 0.5 (V)
